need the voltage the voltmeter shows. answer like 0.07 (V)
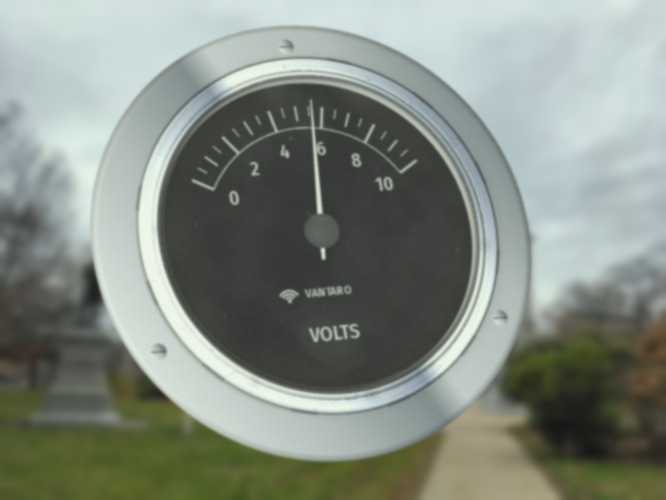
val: 5.5 (V)
